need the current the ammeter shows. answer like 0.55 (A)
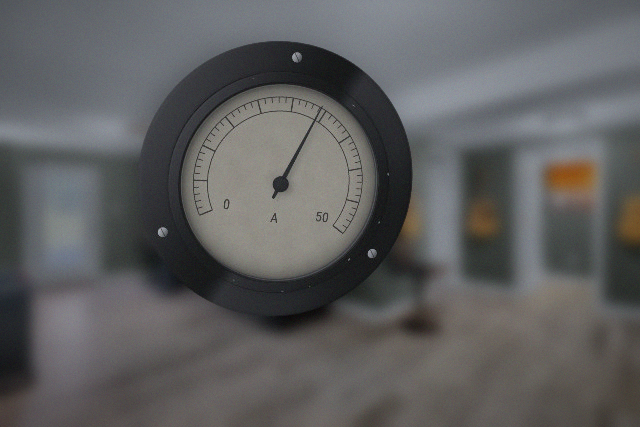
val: 29 (A)
